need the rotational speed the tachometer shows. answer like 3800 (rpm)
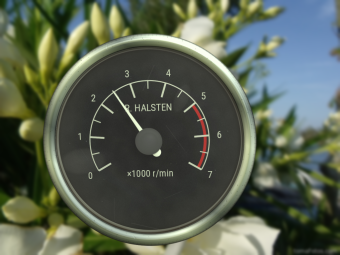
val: 2500 (rpm)
